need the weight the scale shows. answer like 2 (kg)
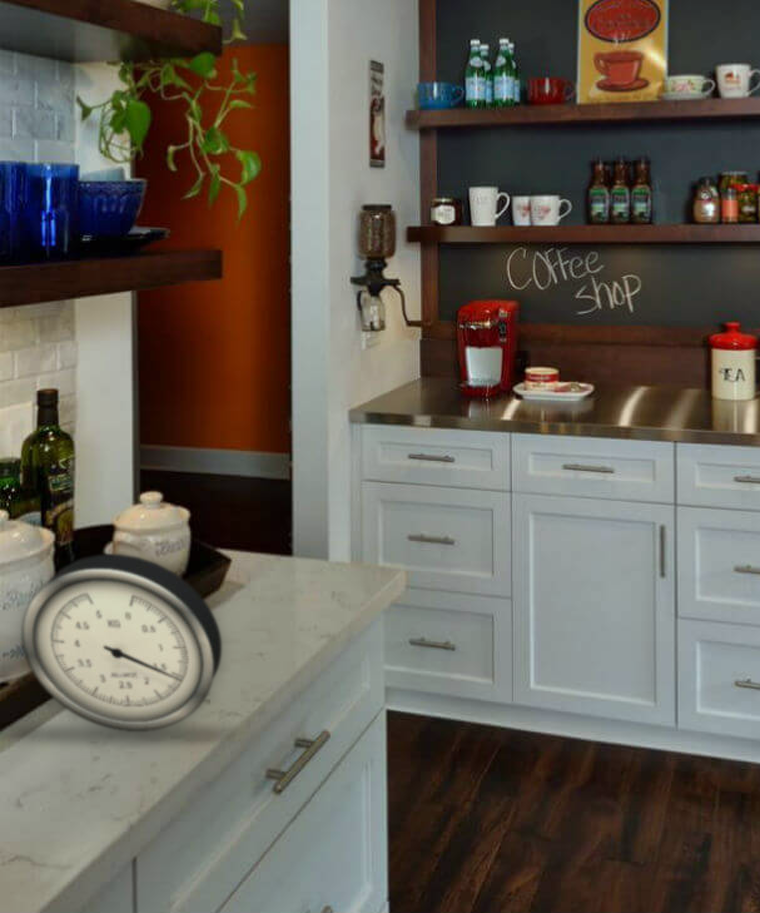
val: 1.5 (kg)
